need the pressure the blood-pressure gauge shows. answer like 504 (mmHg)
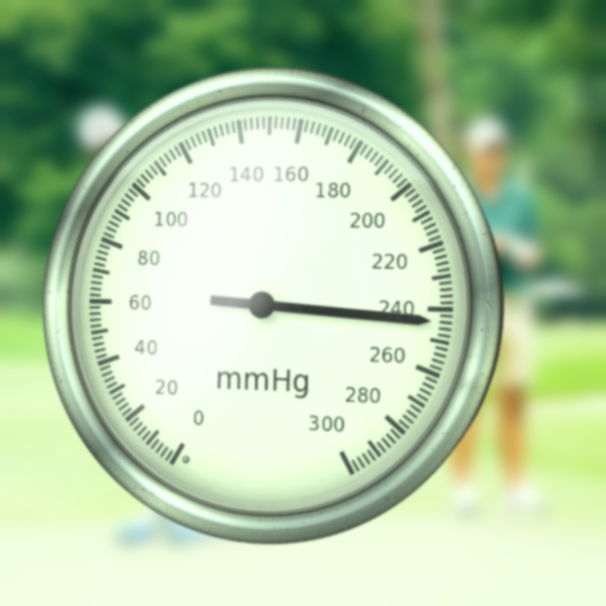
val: 244 (mmHg)
